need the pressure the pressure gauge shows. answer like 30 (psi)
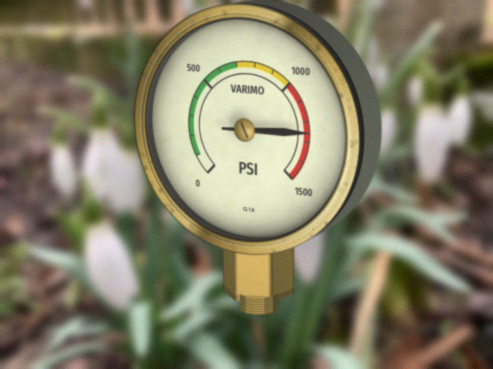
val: 1250 (psi)
